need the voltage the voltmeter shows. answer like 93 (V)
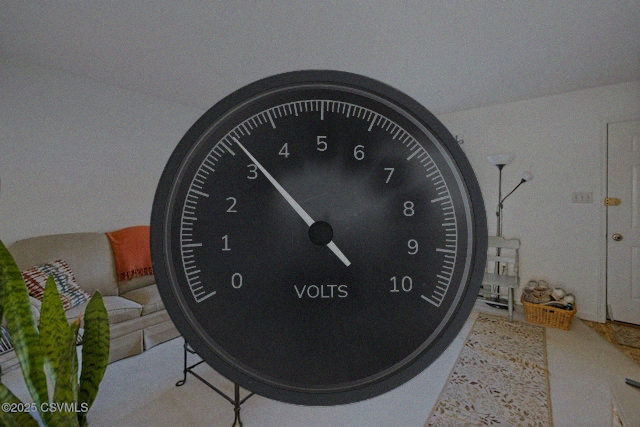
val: 3.2 (V)
